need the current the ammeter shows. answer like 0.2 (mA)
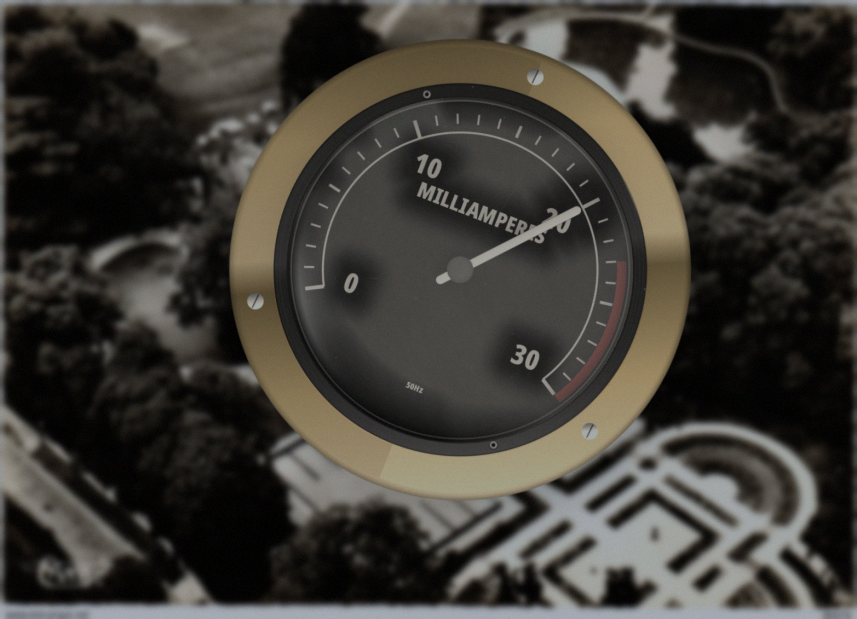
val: 20 (mA)
